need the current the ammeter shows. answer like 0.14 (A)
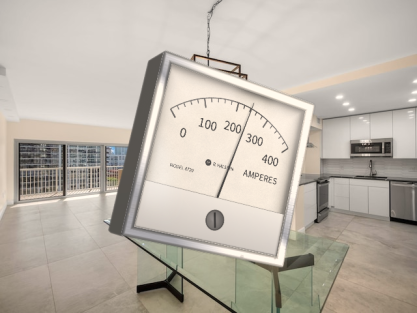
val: 240 (A)
